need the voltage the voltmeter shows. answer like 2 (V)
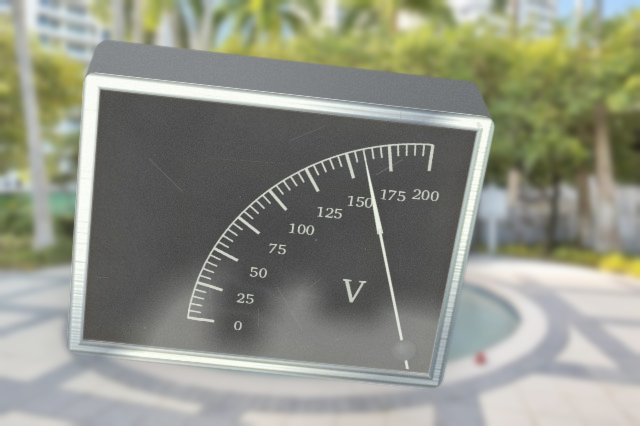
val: 160 (V)
